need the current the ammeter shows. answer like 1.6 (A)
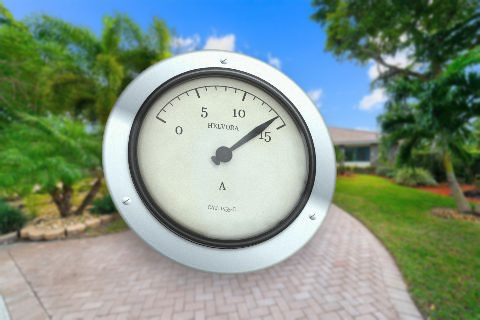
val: 14 (A)
